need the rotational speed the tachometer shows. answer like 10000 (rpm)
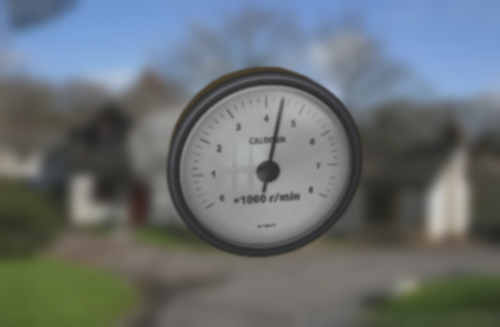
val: 4400 (rpm)
